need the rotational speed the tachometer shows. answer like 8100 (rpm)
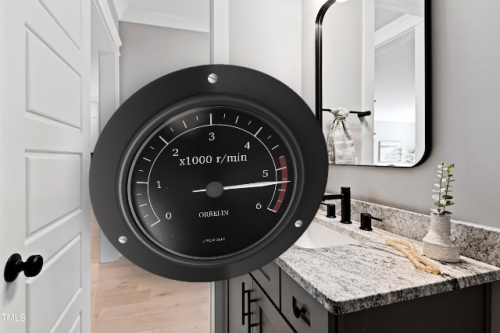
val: 5250 (rpm)
